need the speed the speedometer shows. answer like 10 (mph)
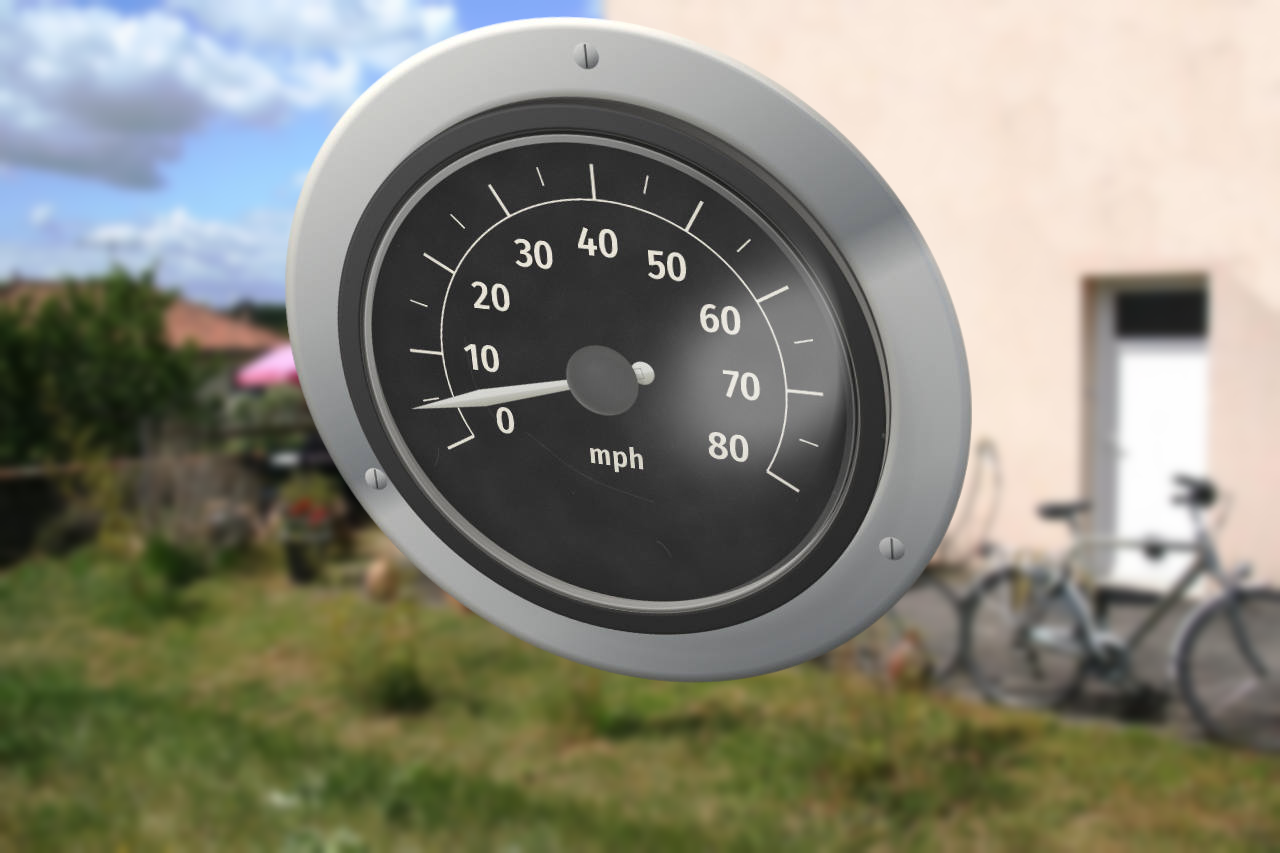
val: 5 (mph)
